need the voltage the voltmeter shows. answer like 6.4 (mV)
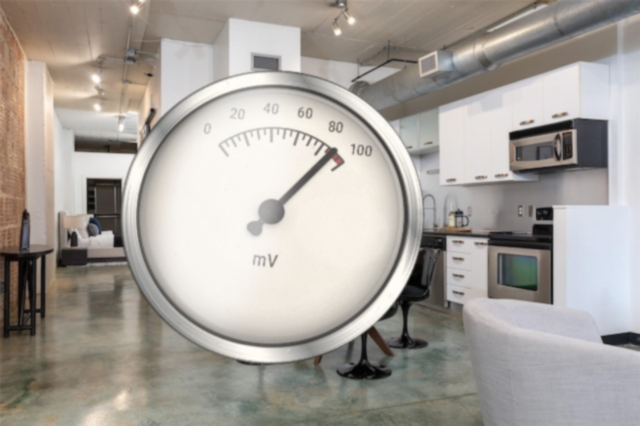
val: 90 (mV)
